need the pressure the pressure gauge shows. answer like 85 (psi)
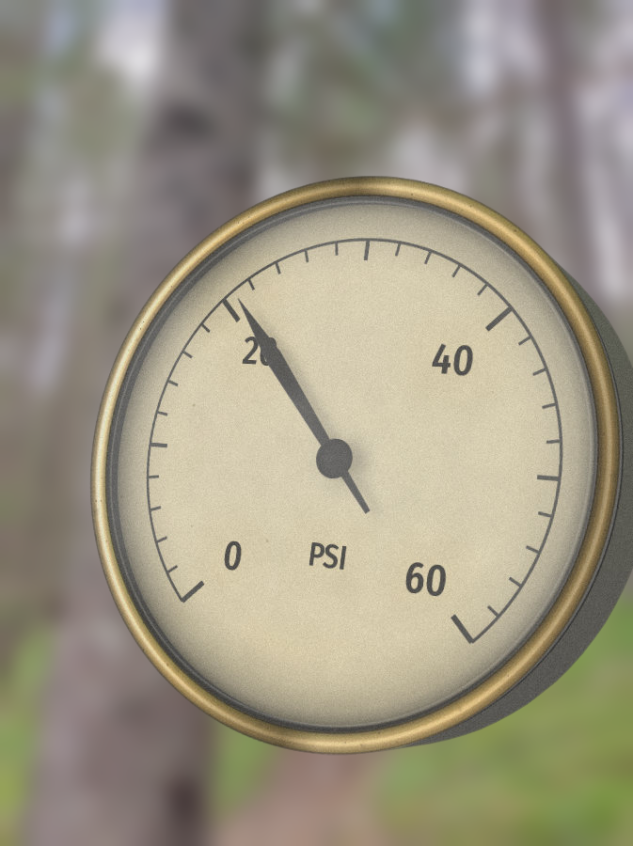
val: 21 (psi)
